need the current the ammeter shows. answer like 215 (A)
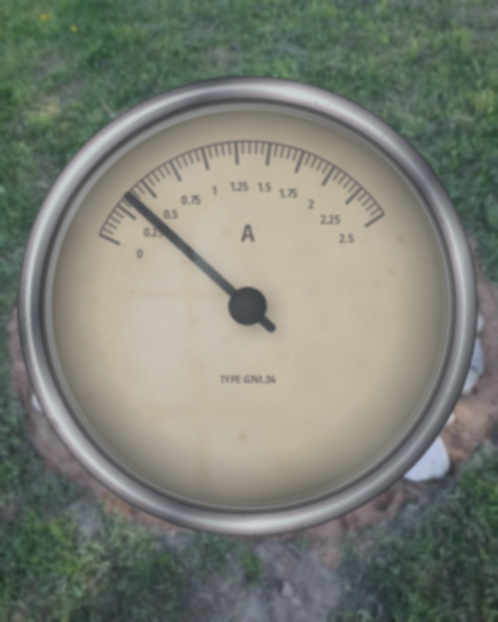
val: 0.35 (A)
